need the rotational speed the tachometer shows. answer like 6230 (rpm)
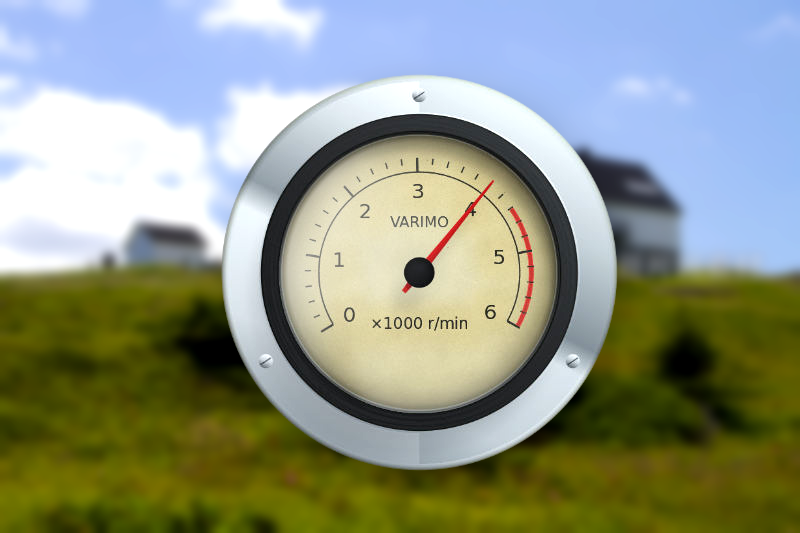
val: 4000 (rpm)
